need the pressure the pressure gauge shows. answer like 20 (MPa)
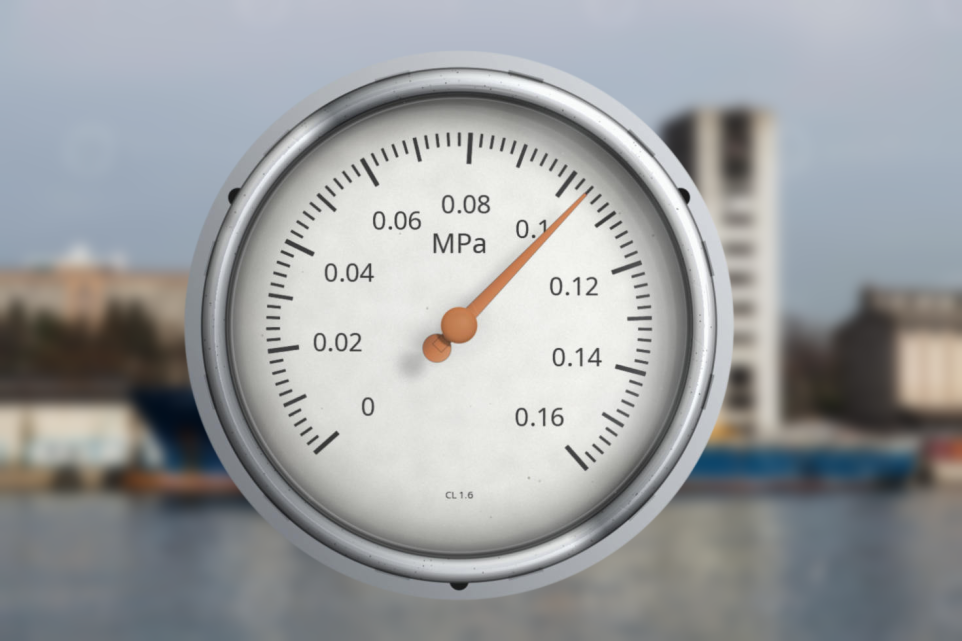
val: 0.104 (MPa)
